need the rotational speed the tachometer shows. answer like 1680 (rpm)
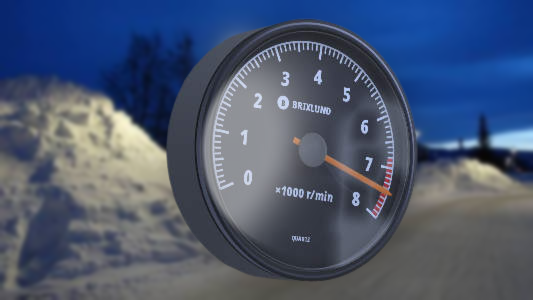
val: 7500 (rpm)
